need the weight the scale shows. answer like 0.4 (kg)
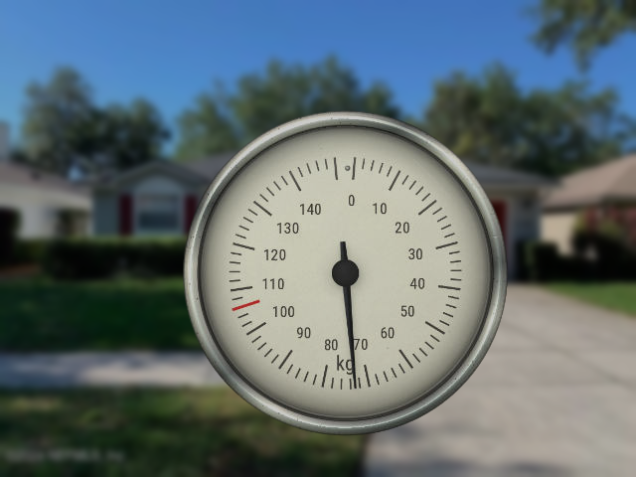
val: 73 (kg)
